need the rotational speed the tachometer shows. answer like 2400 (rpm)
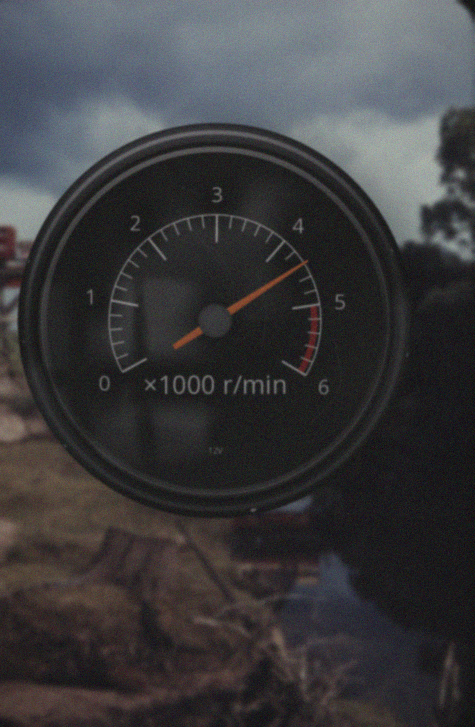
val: 4400 (rpm)
